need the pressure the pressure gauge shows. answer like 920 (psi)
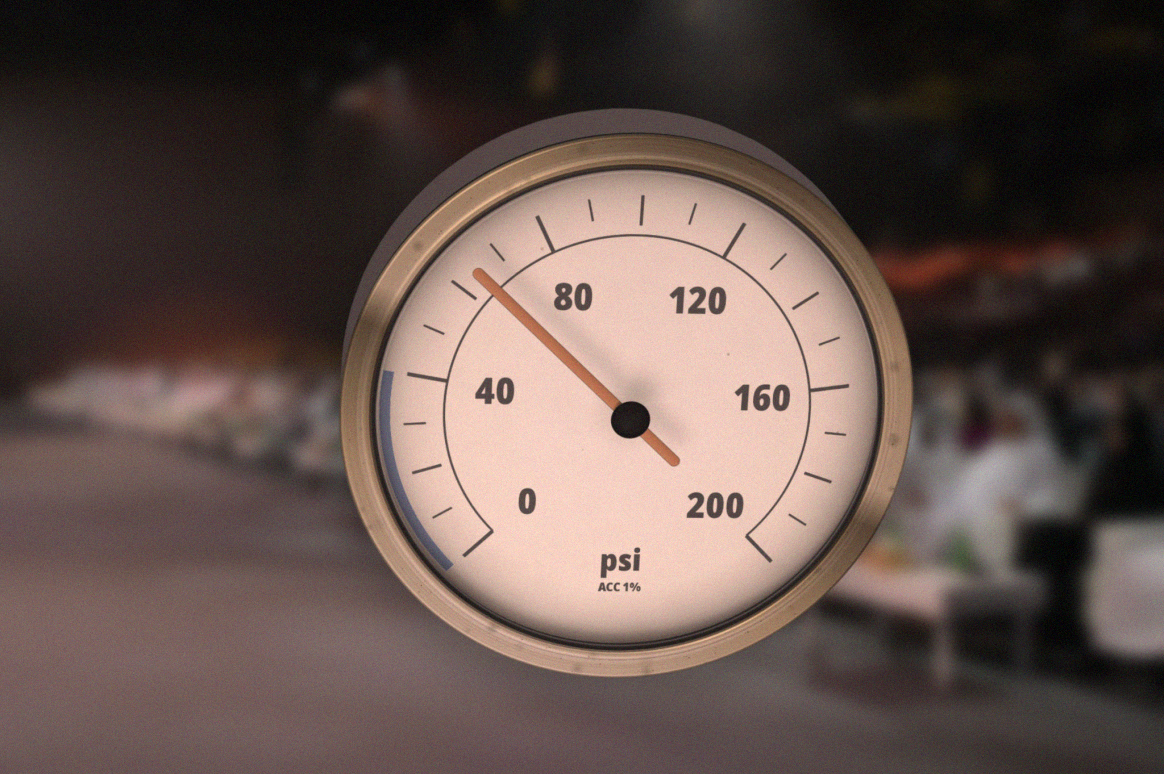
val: 65 (psi)
